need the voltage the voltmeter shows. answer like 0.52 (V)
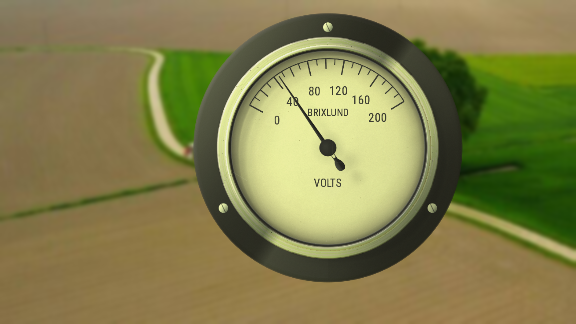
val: 45 (V)
